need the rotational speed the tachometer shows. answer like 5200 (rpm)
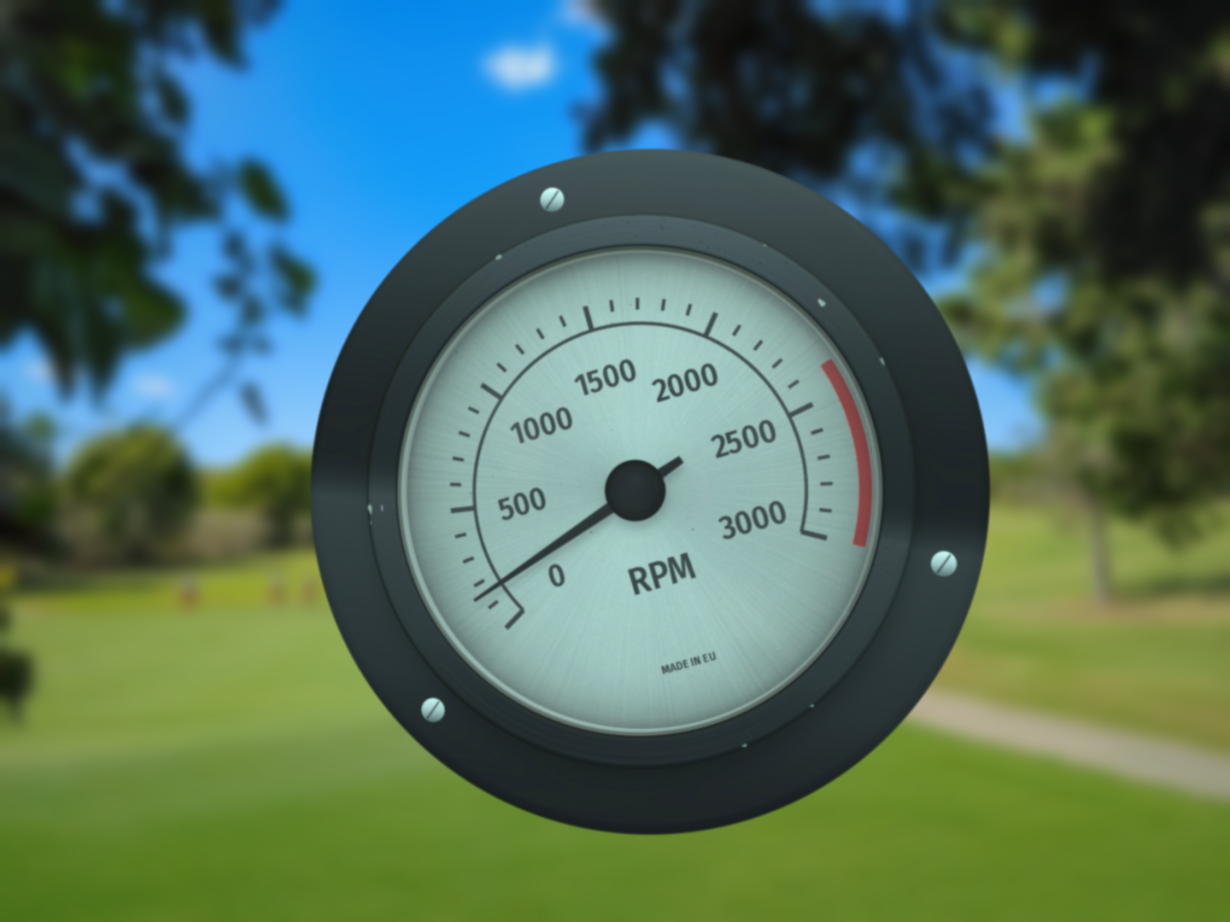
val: 150 (rpm)
